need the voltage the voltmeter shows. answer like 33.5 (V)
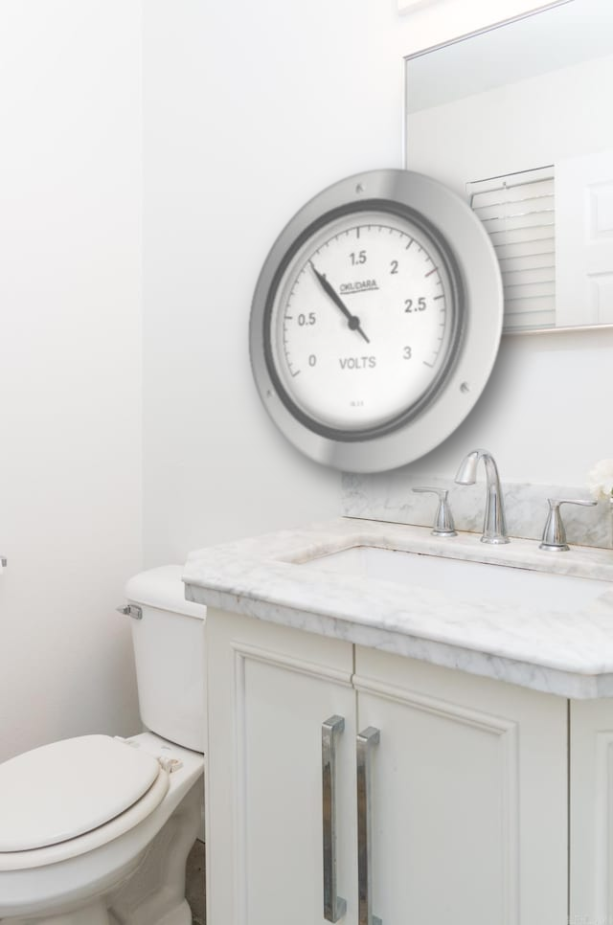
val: 1 (V)
